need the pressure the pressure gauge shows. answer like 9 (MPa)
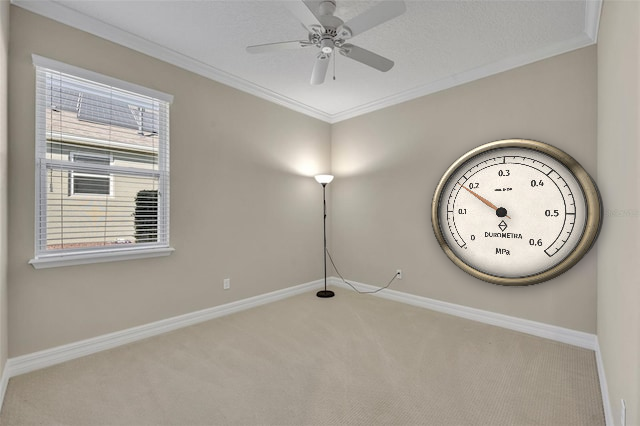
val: 0.18 (MPa)
